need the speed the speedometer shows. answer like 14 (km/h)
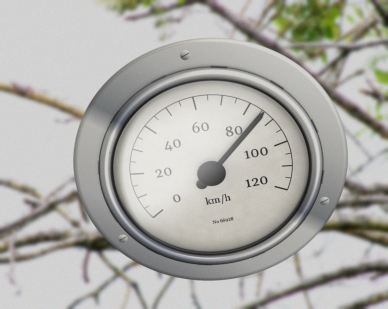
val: 85 (km/h)
